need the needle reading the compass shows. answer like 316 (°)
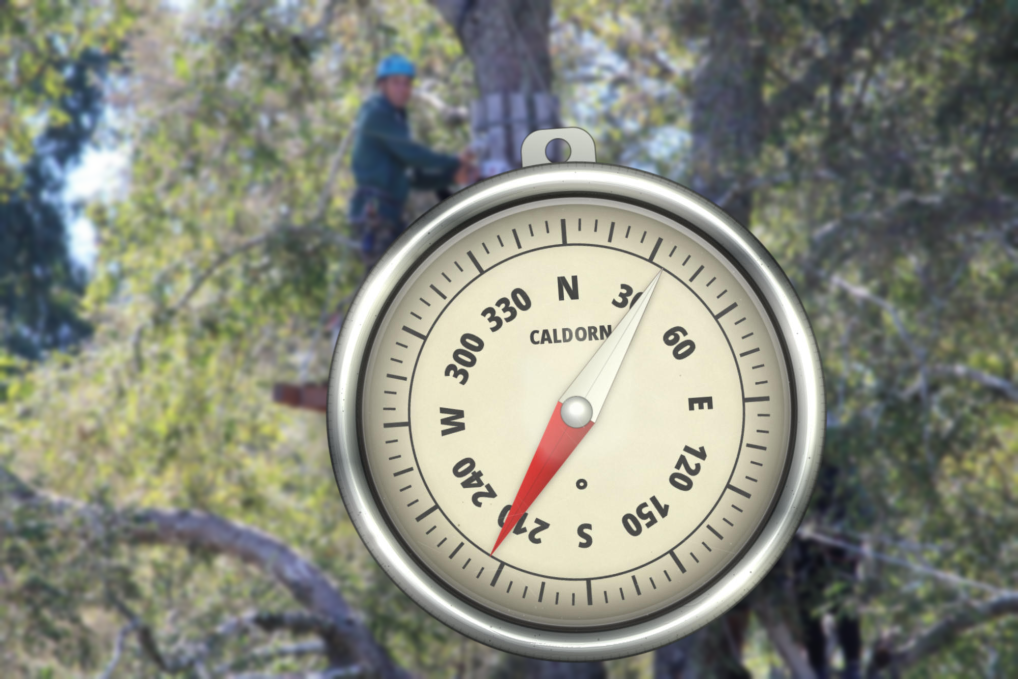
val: 215 (°)
